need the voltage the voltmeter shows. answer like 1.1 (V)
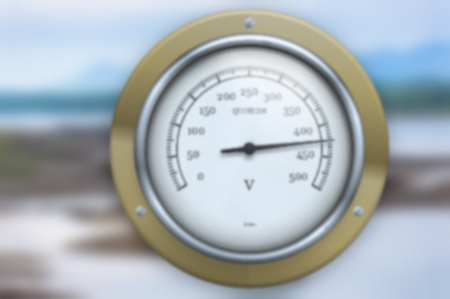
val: 425 (V)
